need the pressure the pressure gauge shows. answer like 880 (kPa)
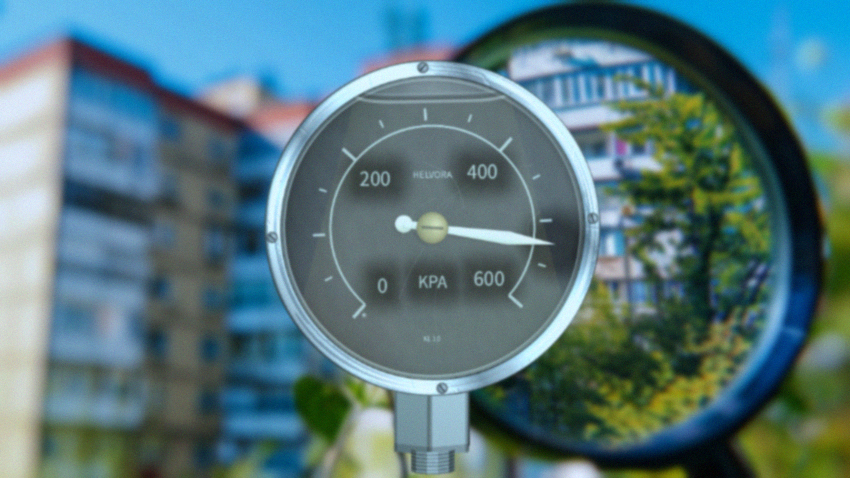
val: 525 (kPa)
